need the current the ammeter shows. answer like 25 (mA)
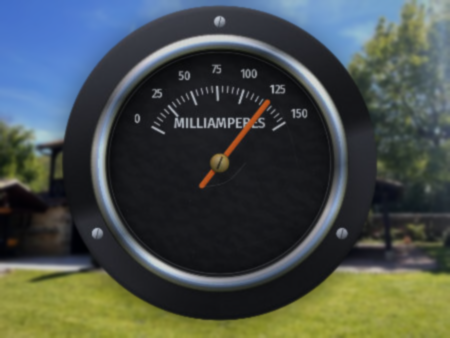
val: 125 (mA)
